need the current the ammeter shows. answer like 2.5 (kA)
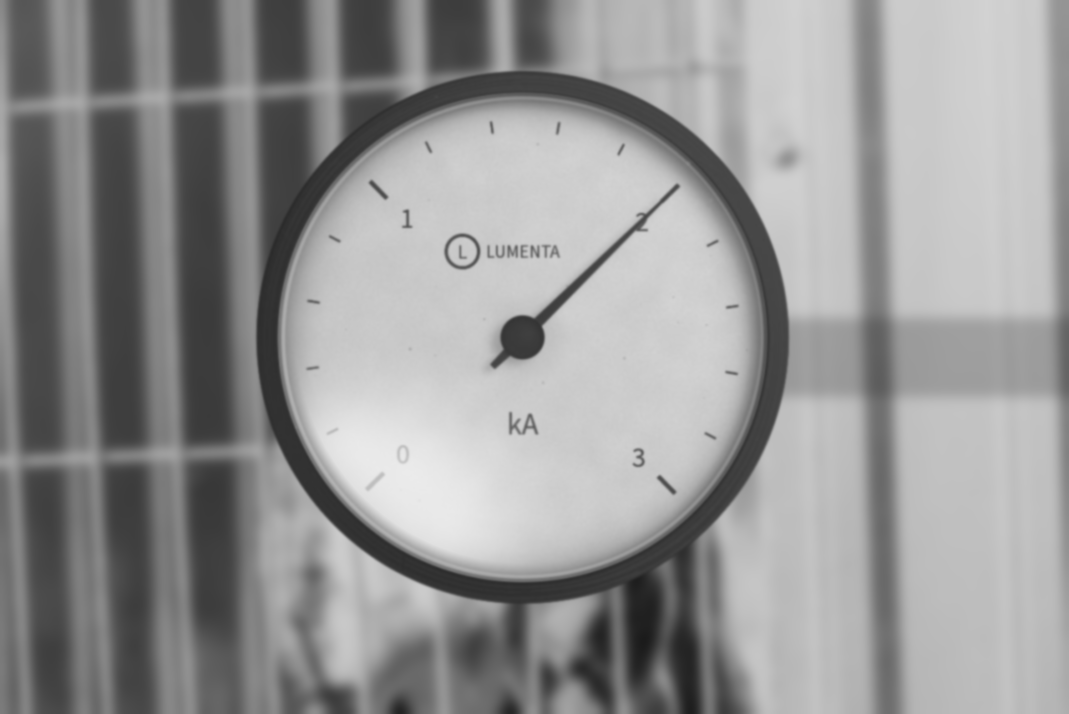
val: 2 (kA)
